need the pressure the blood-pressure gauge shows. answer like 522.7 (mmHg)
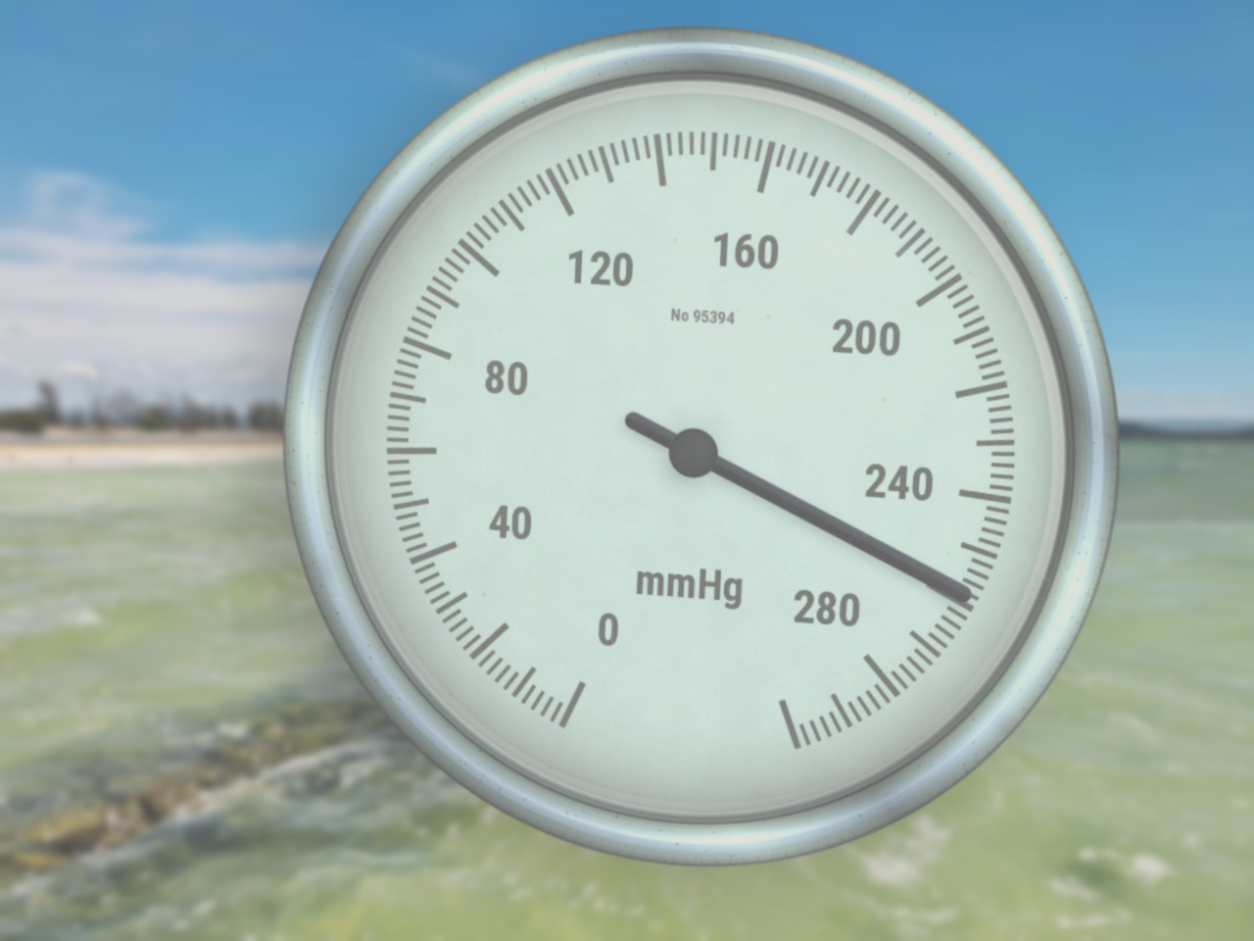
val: 258 (mmHg)
